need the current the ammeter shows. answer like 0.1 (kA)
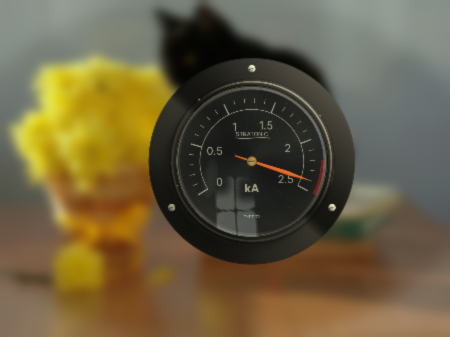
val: 2.4 (kA)
